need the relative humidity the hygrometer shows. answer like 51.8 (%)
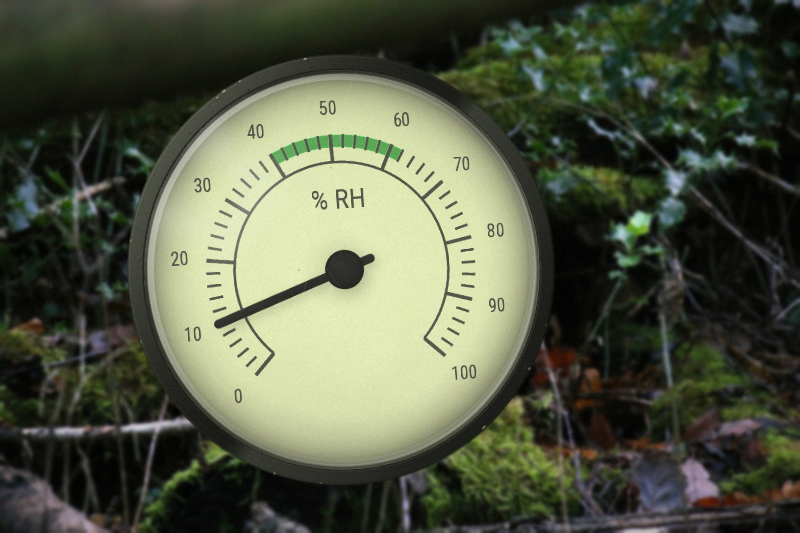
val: 10 (%)
